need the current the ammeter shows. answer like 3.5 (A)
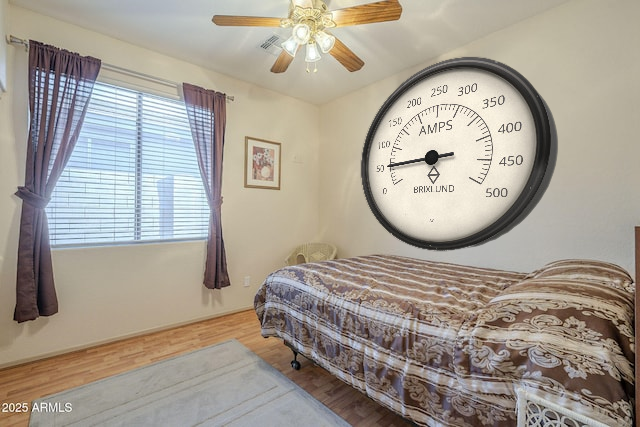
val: 50 (A)
